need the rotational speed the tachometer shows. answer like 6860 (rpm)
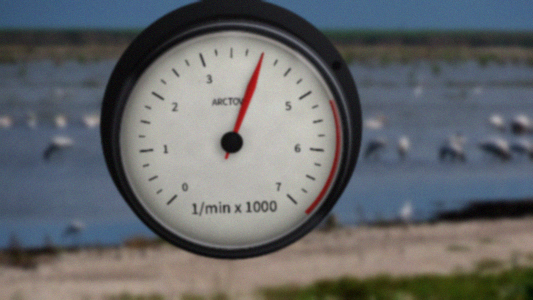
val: 4000 (rpm)
